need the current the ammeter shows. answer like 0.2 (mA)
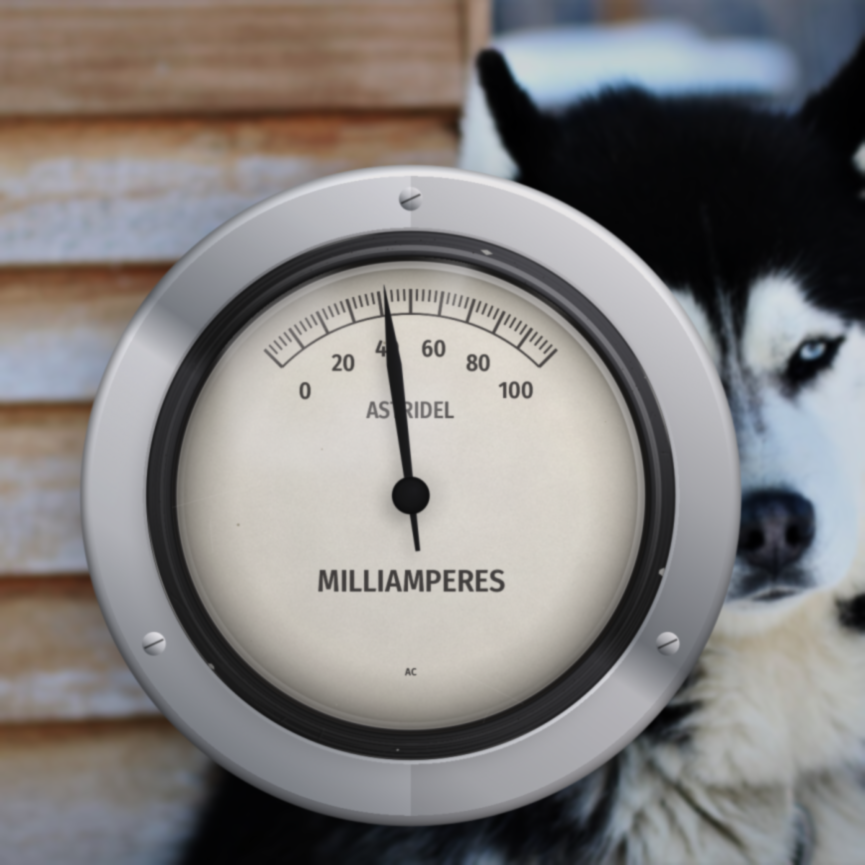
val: 42 (mA)
